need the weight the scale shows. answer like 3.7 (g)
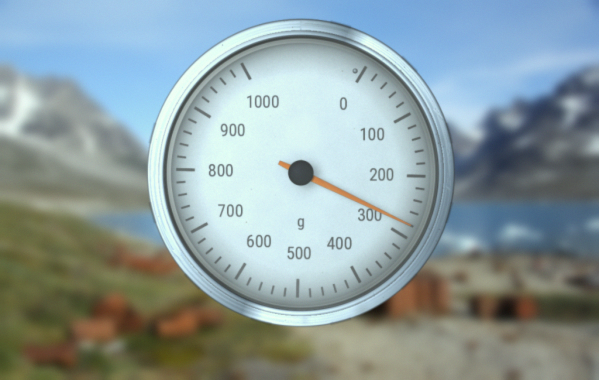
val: 280 (g)
